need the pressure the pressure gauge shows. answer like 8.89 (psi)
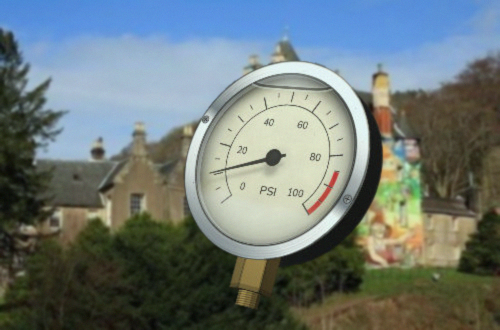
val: 10 (psi)
